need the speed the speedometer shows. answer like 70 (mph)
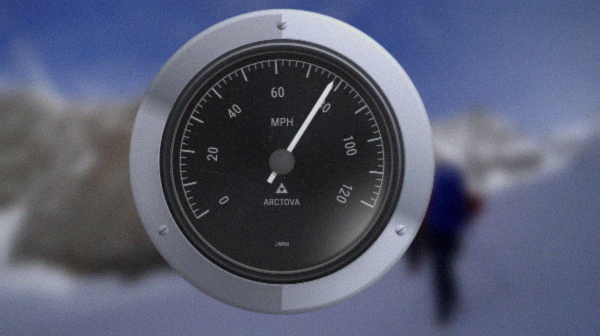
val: 78 (mph)
